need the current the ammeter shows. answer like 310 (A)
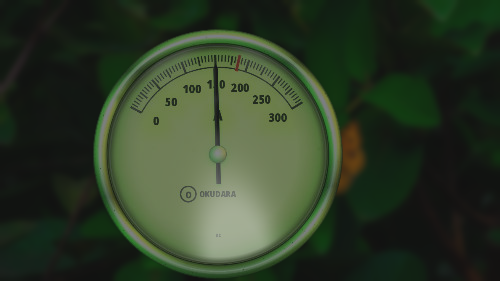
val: 150 (A)
